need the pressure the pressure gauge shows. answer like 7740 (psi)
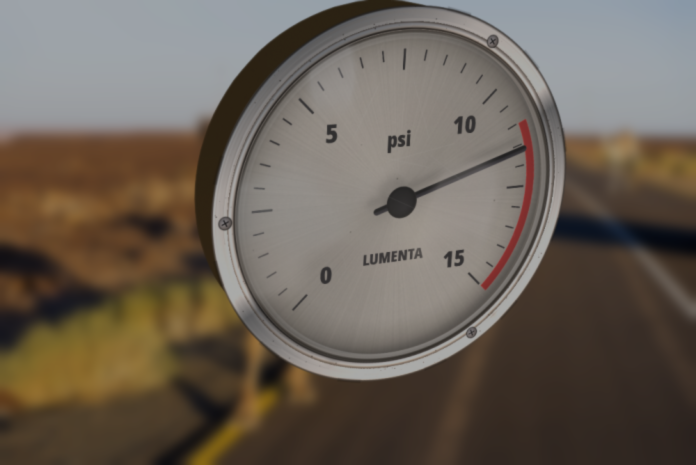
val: 11.5 (psi)
